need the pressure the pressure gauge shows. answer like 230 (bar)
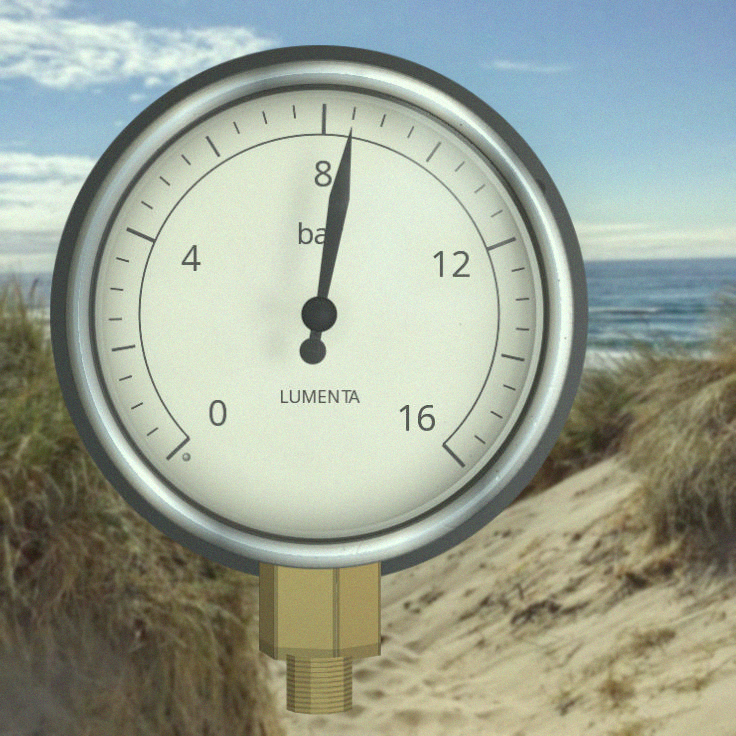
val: 8.5 (bar)
